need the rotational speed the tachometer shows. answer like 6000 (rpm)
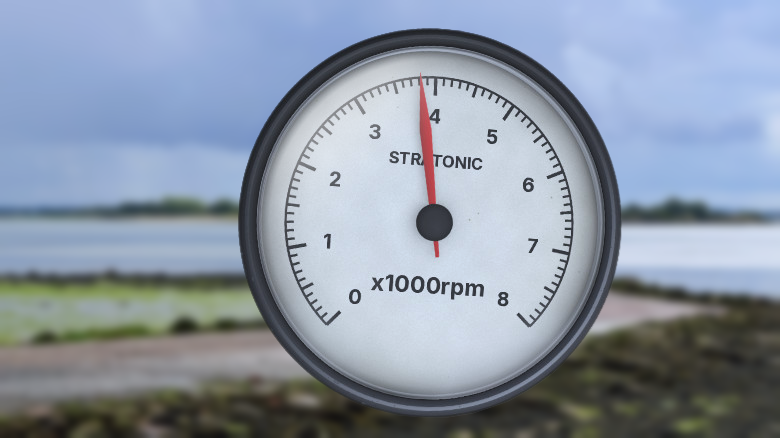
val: 3800 (rpm)
